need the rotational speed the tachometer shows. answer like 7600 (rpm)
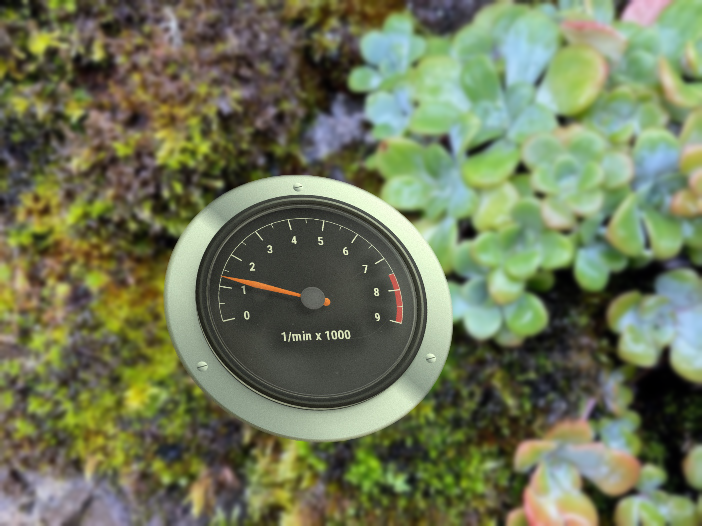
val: 1250 (rpm)
